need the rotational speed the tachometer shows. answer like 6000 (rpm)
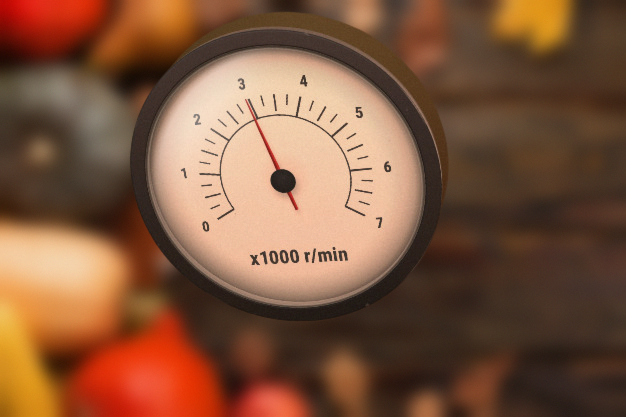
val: 3000 (rpm)
